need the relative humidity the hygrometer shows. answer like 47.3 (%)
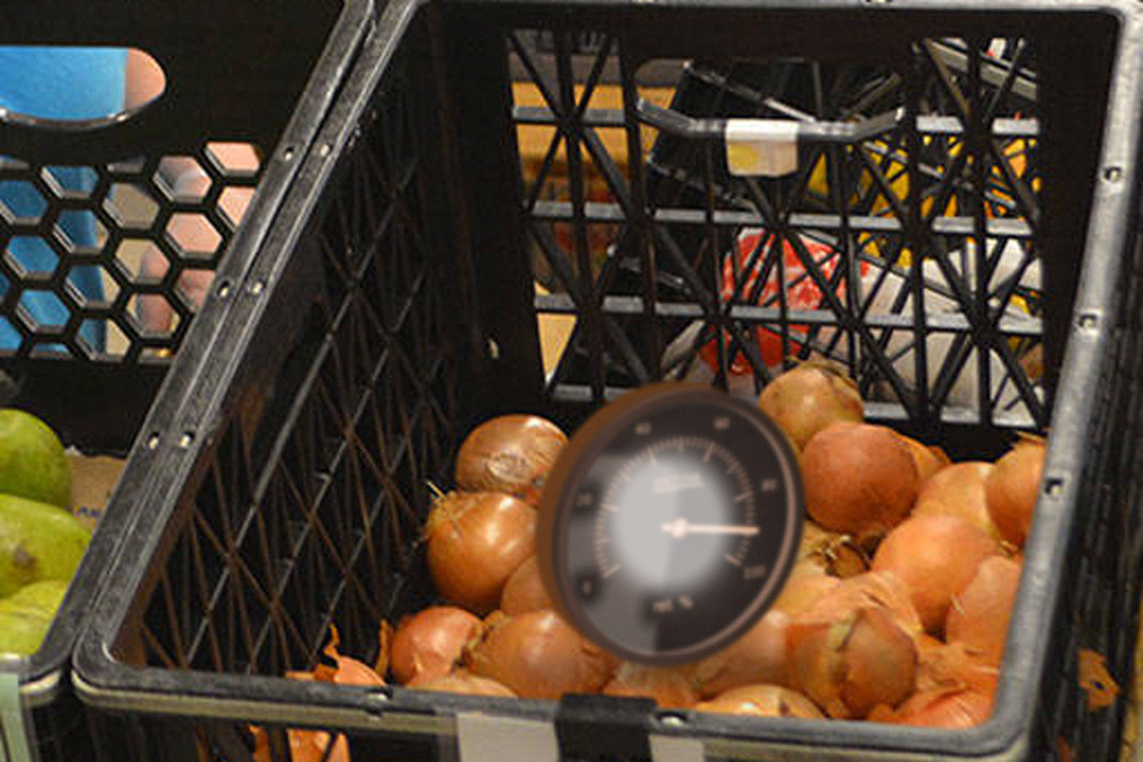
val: 90 (%)
